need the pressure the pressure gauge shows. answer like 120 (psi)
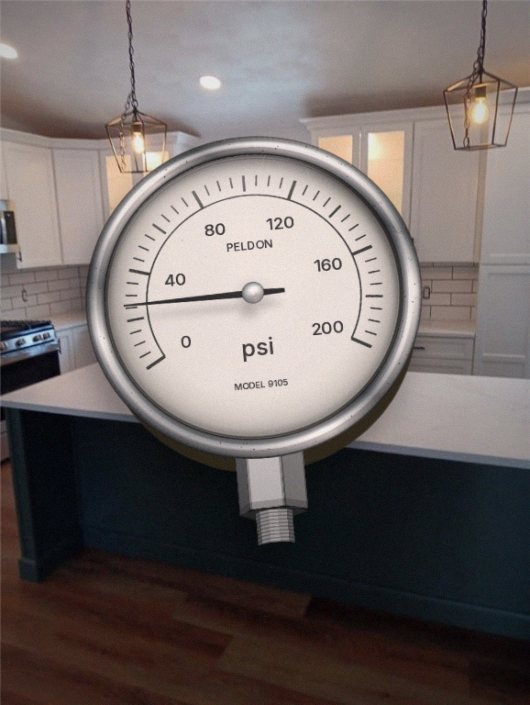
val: 25 (psi)
